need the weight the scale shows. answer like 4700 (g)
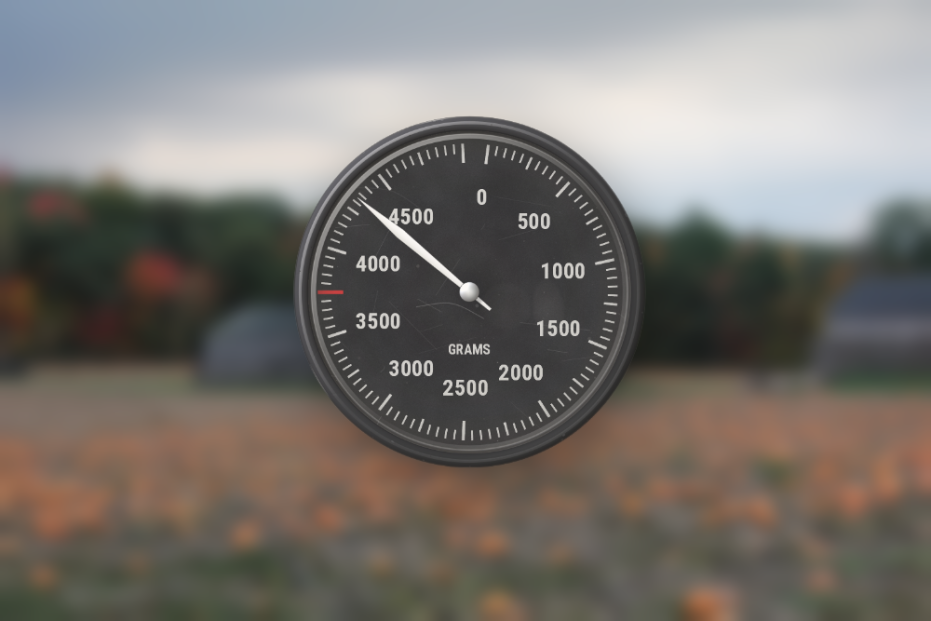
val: 4325 (g)
